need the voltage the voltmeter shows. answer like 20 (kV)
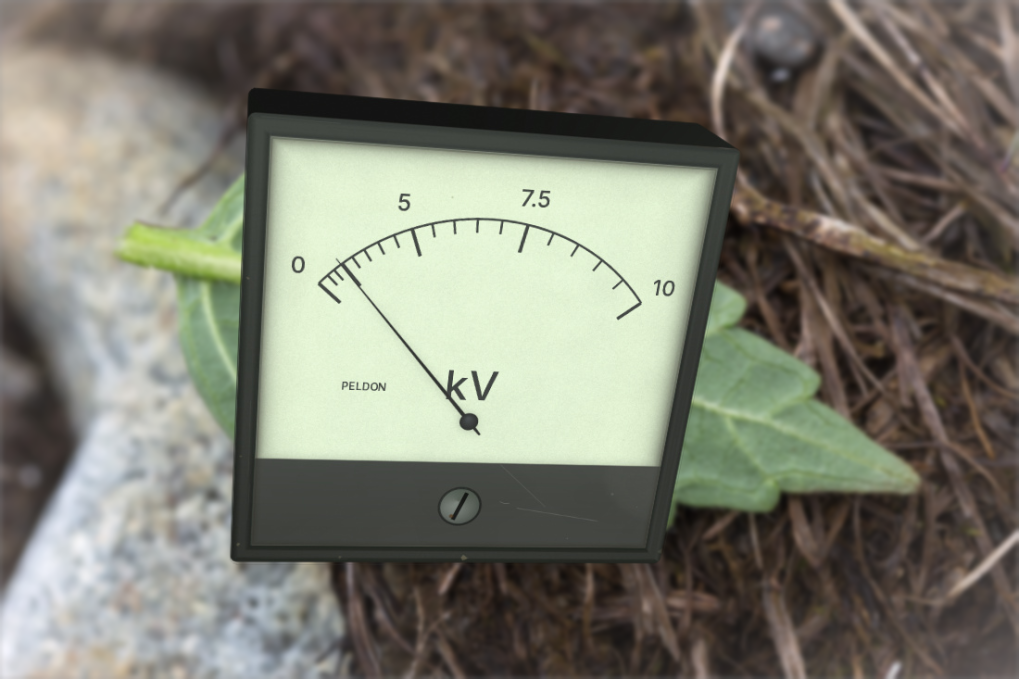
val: 2.5 (kV)
